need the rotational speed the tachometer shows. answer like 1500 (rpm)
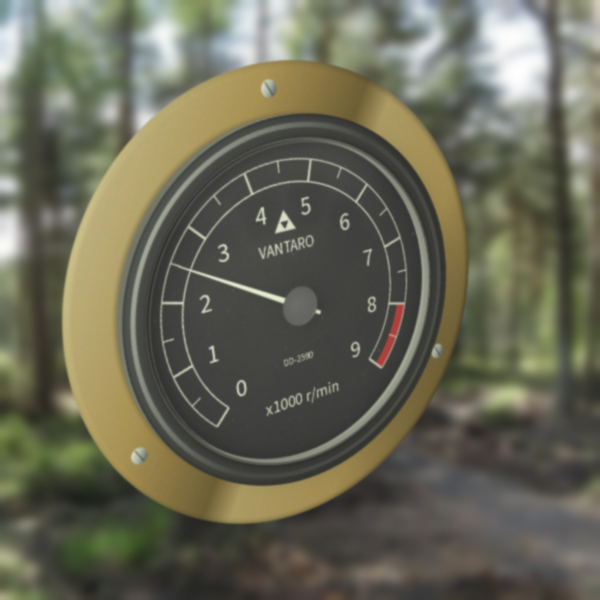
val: 2500 (rpm)
